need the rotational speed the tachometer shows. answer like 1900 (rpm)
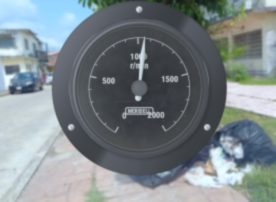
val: 1050 (rpm)
